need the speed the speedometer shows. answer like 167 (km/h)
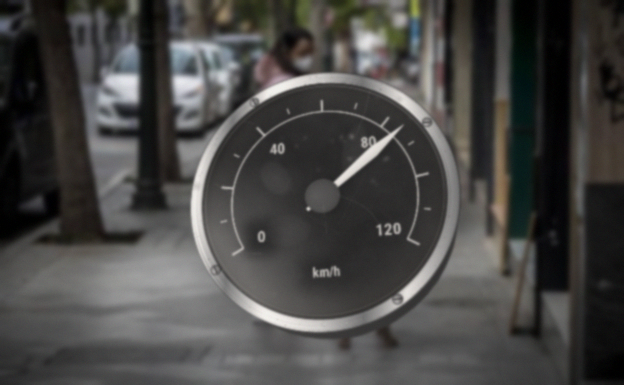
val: 85 (km/h)
